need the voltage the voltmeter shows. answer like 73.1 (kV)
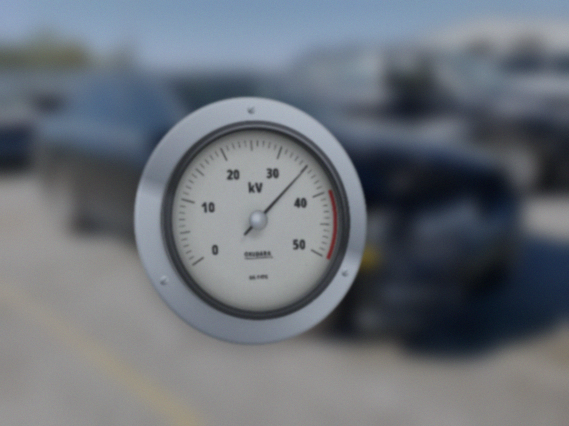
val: 35 (kV)
